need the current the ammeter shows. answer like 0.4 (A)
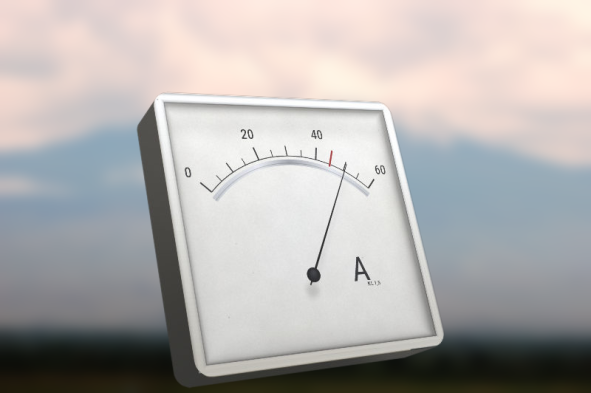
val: 50 (A)
